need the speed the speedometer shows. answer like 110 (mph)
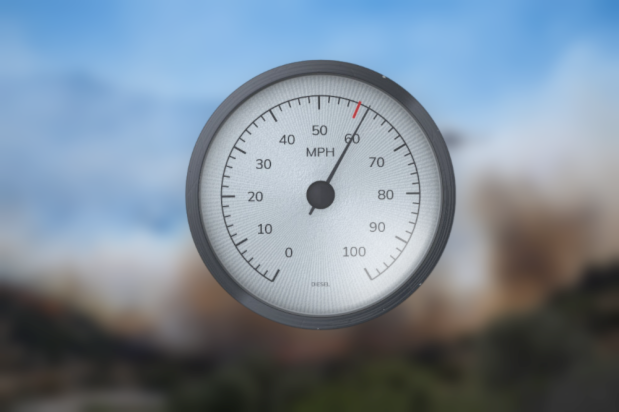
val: 60 (mph)
